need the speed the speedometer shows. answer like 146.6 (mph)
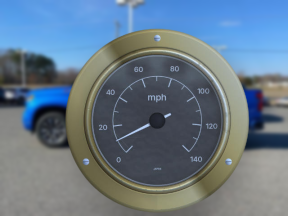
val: 10 (mph)
